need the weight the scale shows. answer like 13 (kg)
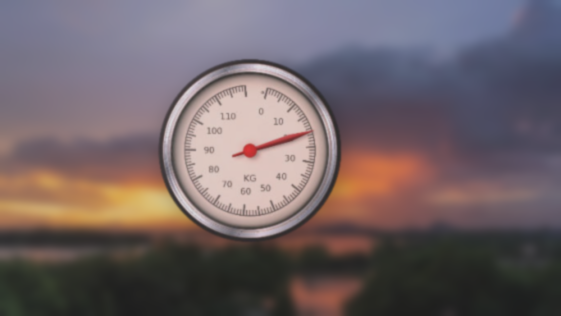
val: 20 (kg)
